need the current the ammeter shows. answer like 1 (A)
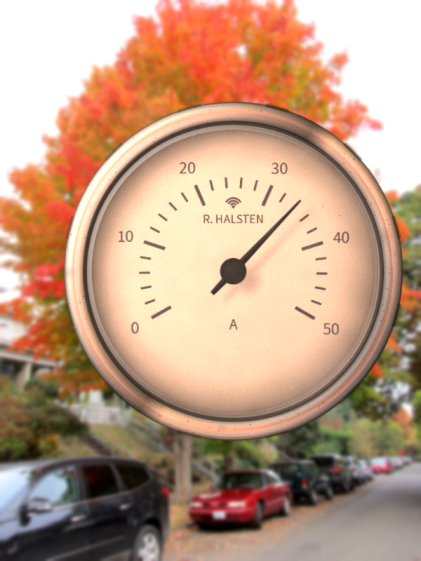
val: 34 (A)
